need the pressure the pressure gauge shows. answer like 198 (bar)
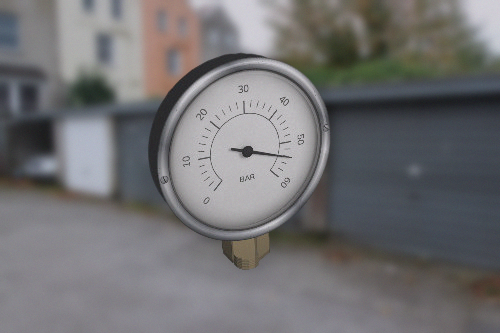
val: 54 (bar)
